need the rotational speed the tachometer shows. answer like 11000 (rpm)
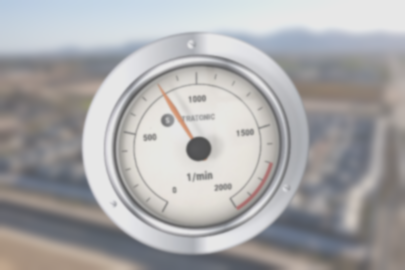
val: 800 (rpm)
